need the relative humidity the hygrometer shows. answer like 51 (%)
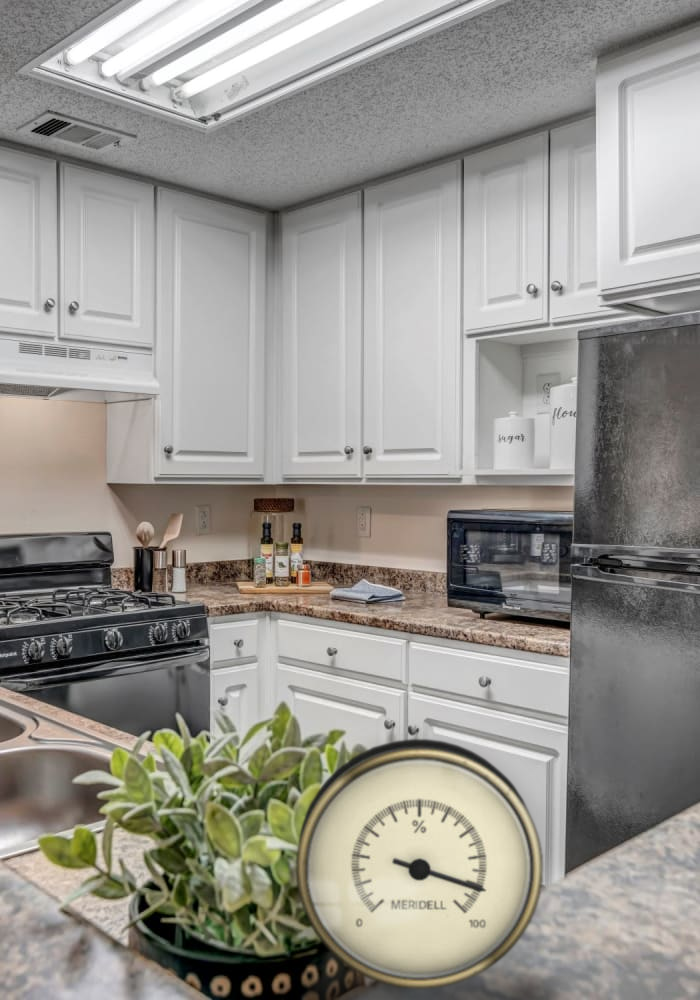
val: 90 (%)
